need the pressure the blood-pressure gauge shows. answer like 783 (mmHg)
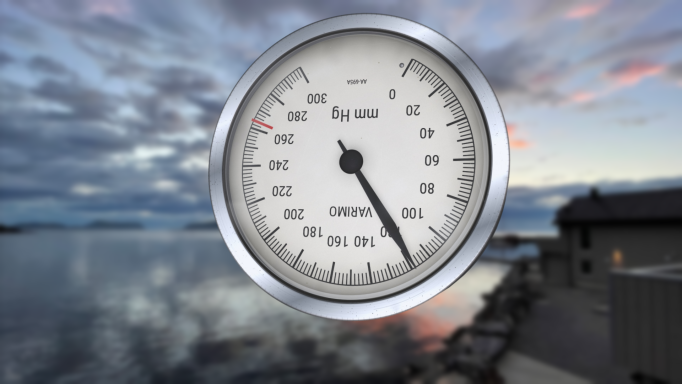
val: 118 (mmHg)
